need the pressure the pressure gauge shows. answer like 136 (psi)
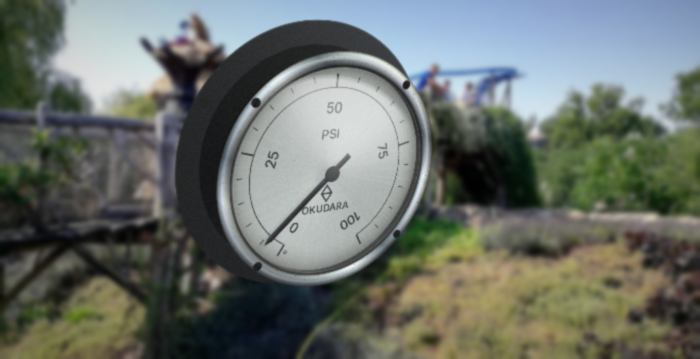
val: 5 (psi)
